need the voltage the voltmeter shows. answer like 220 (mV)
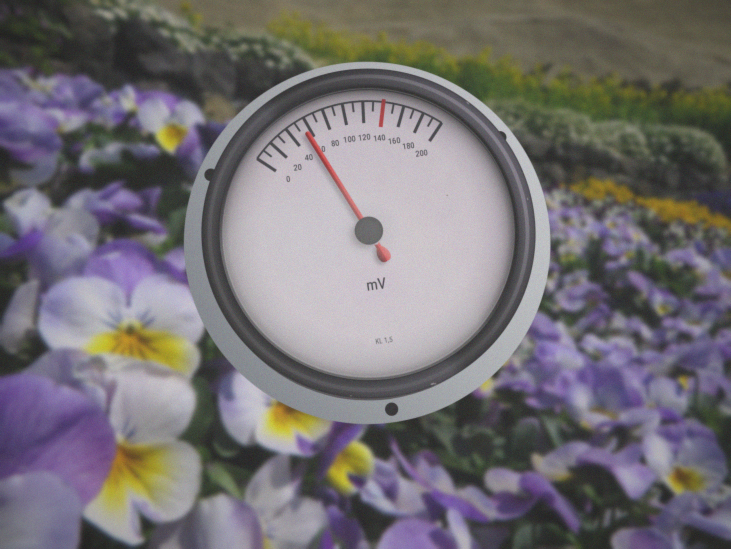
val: 55 (mV)
